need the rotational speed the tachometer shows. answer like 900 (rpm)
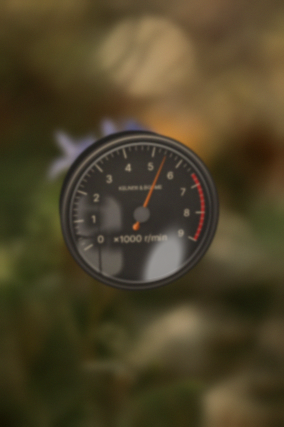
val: 5400 (rpm)
